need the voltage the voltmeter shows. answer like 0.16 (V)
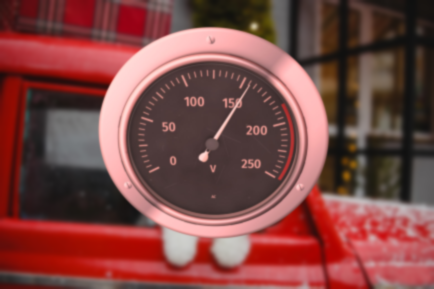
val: 155 (V)
